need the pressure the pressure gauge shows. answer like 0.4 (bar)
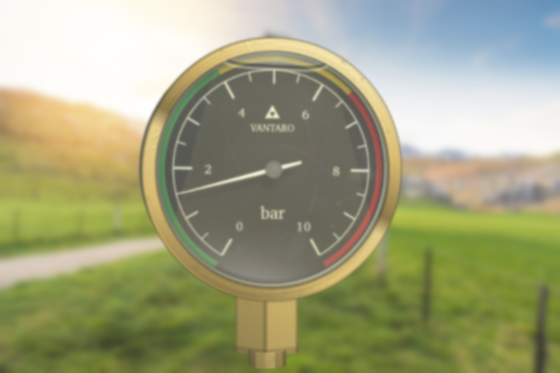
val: 1.5 (bar)
